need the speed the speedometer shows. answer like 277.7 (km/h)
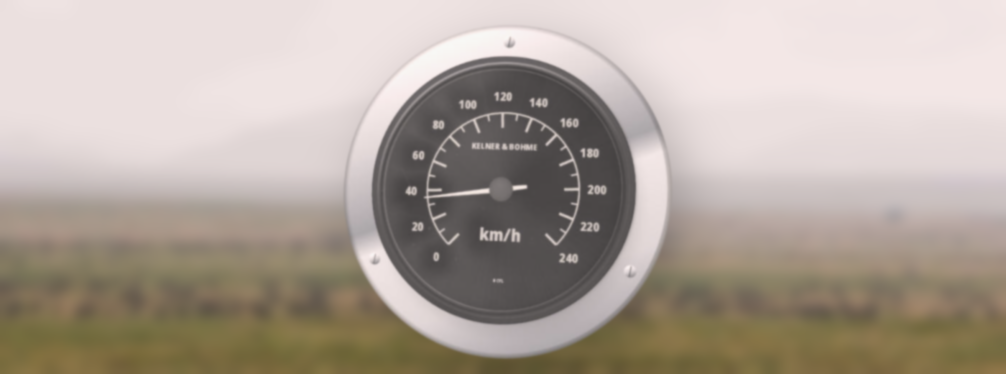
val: 35 (km/h)
